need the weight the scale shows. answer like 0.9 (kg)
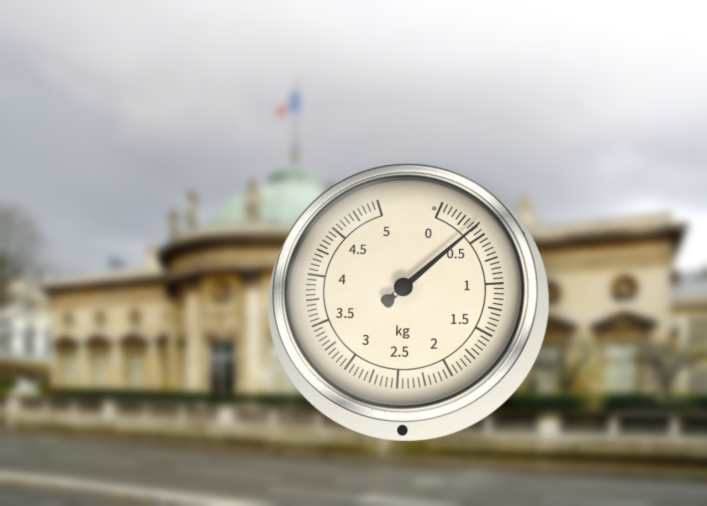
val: 0.4 (kg)
